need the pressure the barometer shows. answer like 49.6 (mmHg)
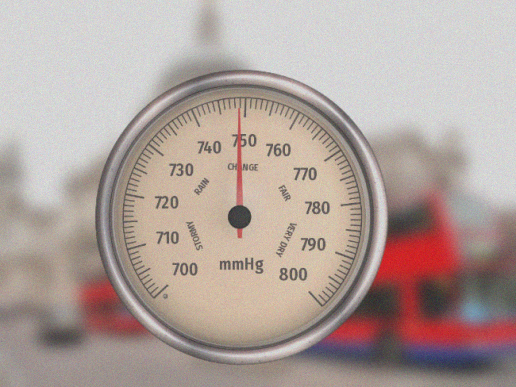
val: 749 (mmHg)
